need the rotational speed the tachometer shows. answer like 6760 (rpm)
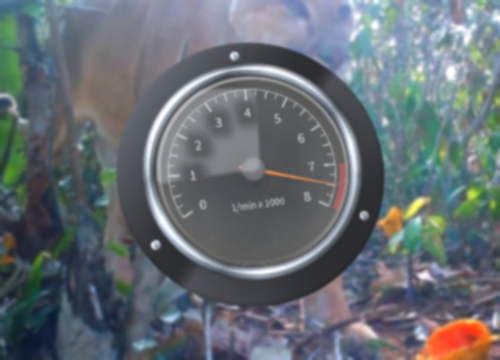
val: 7500 (rpm)
